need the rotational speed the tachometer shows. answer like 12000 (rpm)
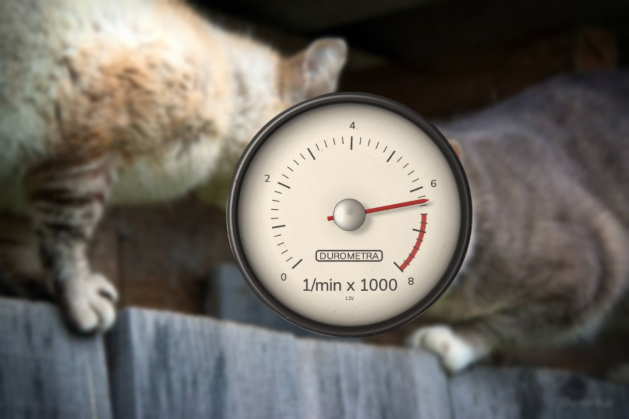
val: 6300 (rpm)
